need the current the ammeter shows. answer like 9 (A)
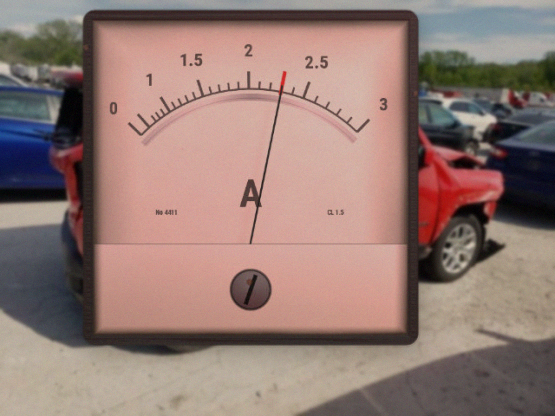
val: 2.3 (A)
